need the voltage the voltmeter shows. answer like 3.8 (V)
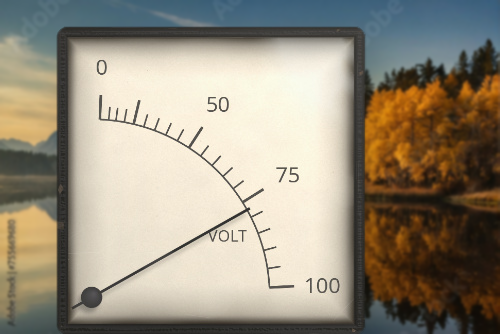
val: 77.5 (V)
